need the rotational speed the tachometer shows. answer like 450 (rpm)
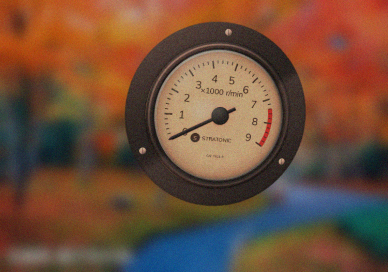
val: 0 (rpm)
